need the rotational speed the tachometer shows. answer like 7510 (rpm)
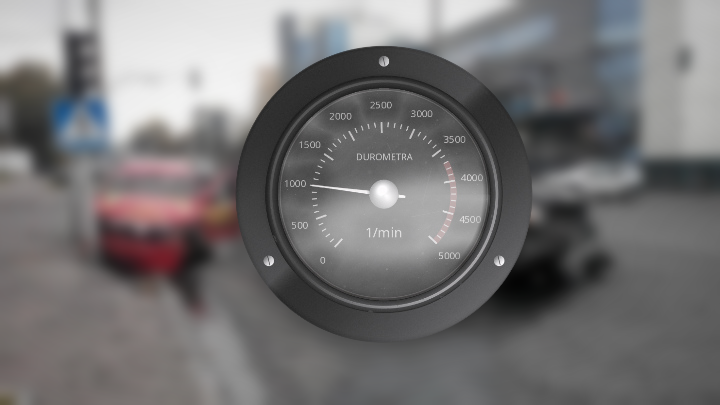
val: 1000 (rpm)
